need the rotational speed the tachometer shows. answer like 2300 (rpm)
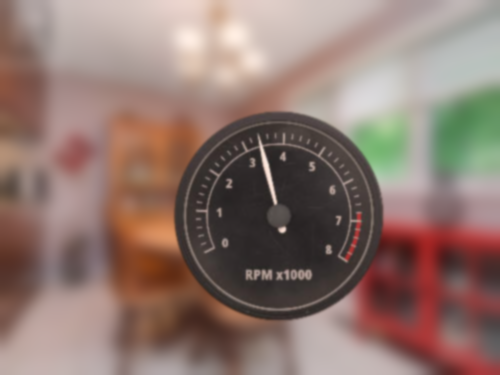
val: 3400 (rpm)
